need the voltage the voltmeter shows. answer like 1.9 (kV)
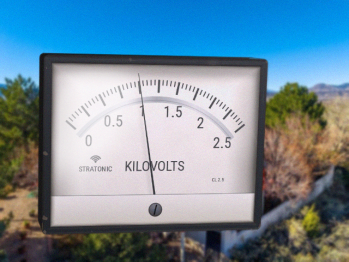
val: 1 (kV)
